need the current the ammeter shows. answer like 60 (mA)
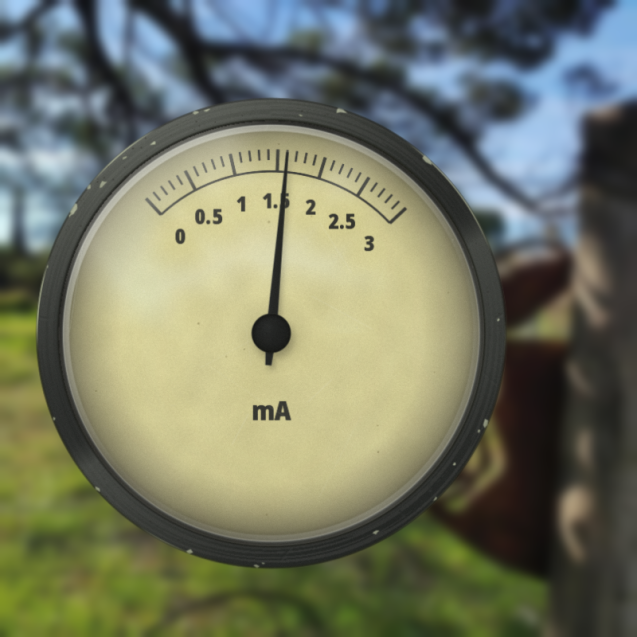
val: 1.6 (mA)
